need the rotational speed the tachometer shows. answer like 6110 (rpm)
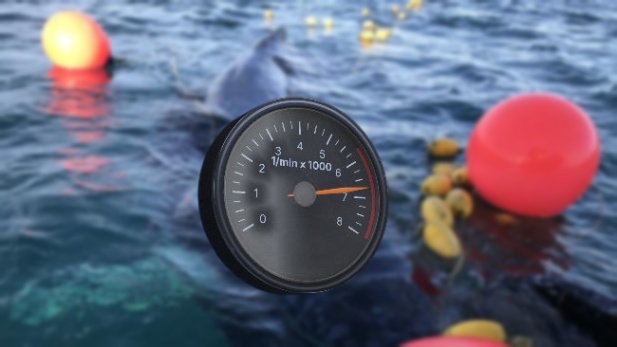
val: 6750 (rpm)
